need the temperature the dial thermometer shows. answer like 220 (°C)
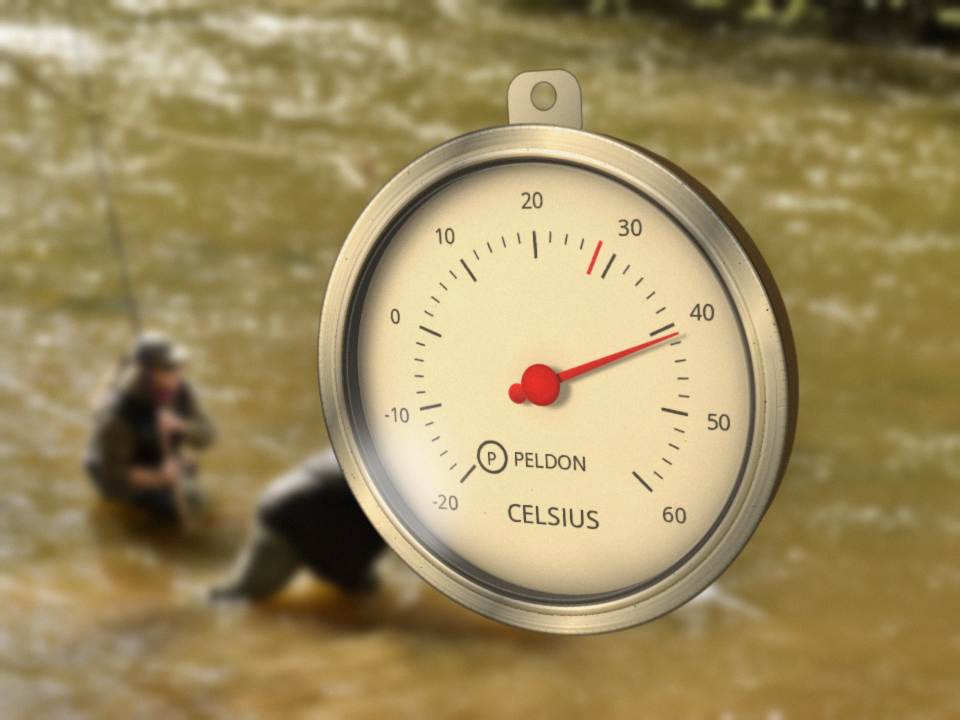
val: 41 (°C)
